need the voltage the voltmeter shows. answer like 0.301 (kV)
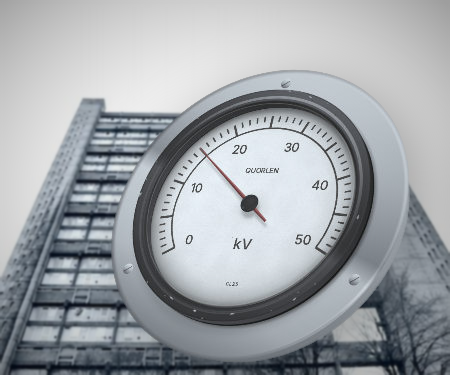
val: 15 (kV)
